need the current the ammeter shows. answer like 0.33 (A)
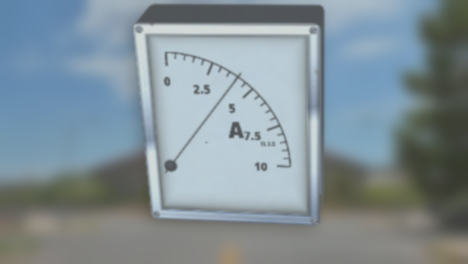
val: 4 (A)
